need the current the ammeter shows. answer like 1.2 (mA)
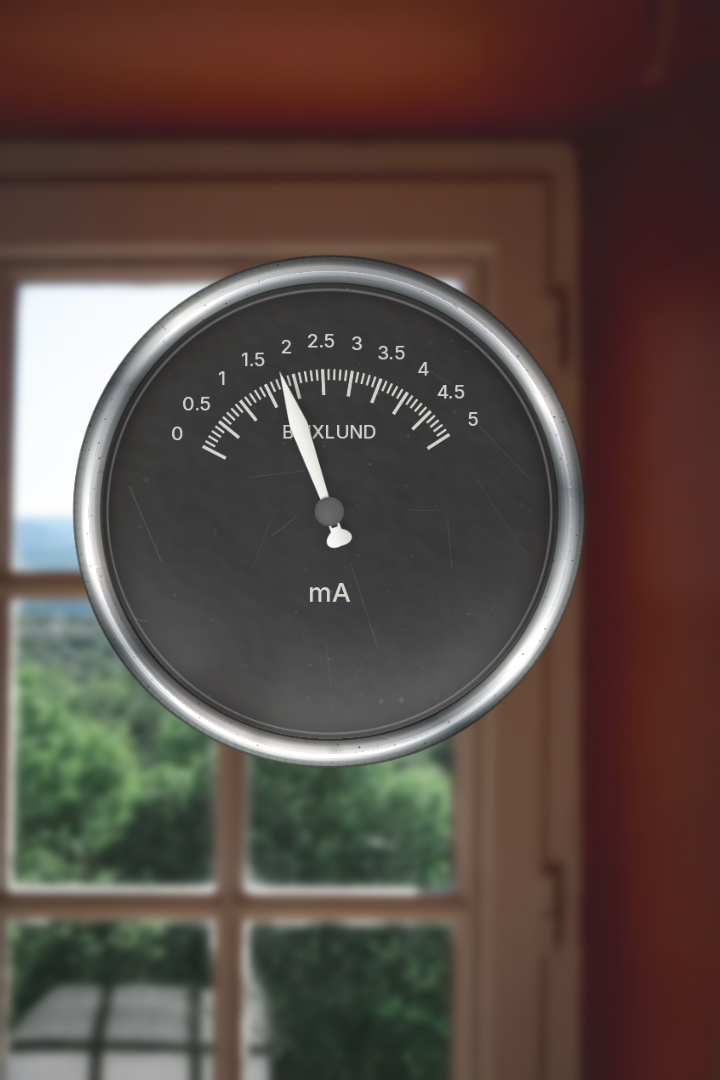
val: 1.8 (mA)
